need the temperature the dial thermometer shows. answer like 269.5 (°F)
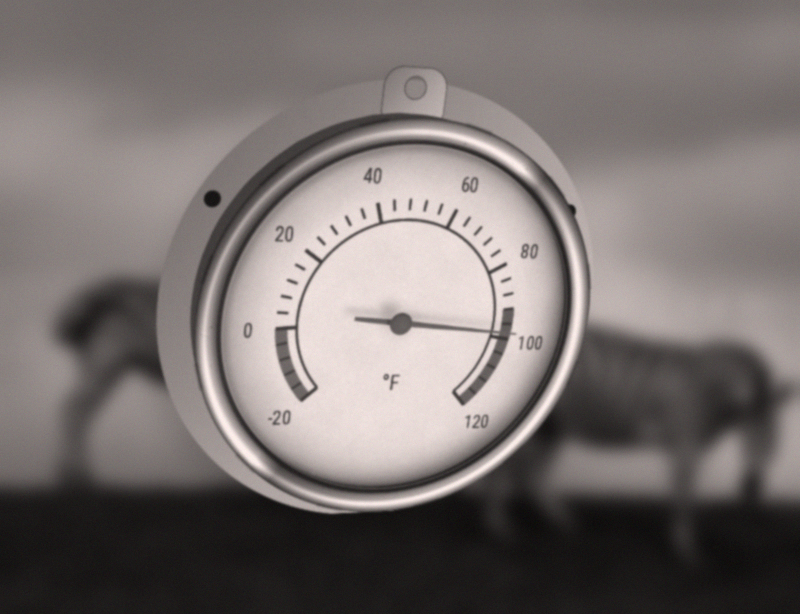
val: 98 (°F)
